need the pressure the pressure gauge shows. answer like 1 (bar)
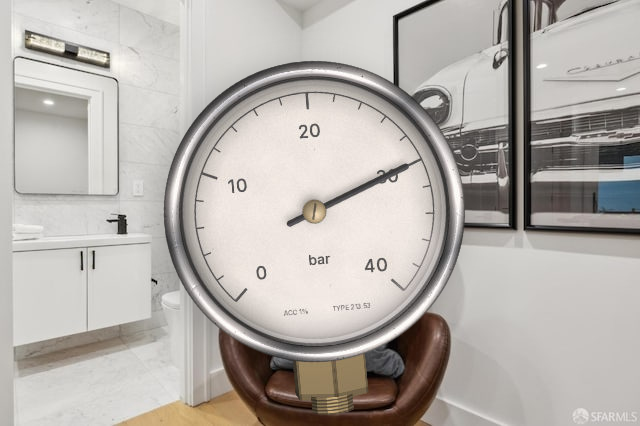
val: 30 (bar)
